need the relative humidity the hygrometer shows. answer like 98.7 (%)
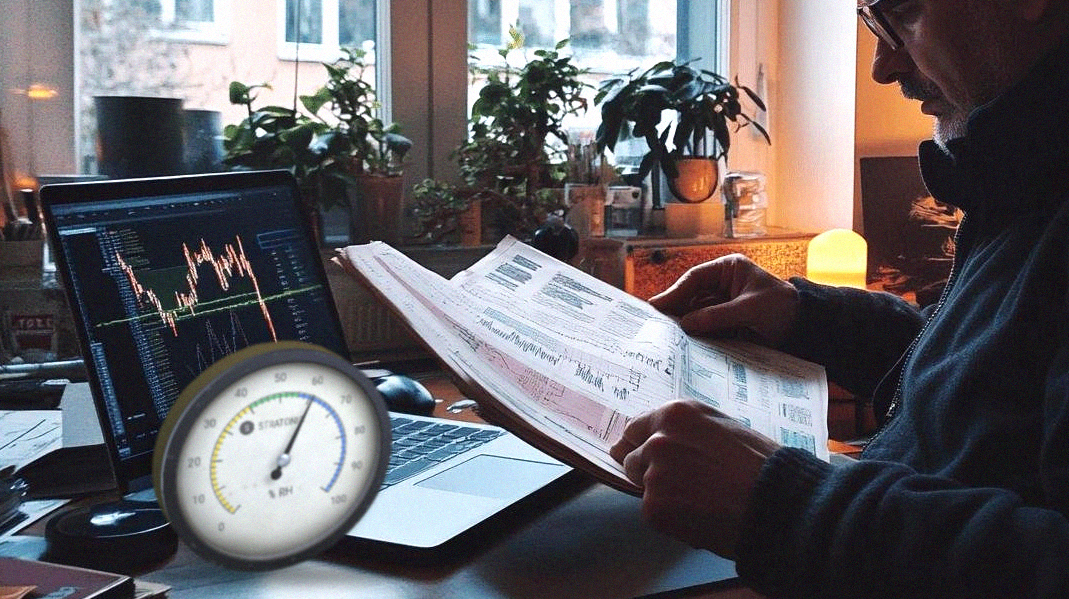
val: 60 (%)
